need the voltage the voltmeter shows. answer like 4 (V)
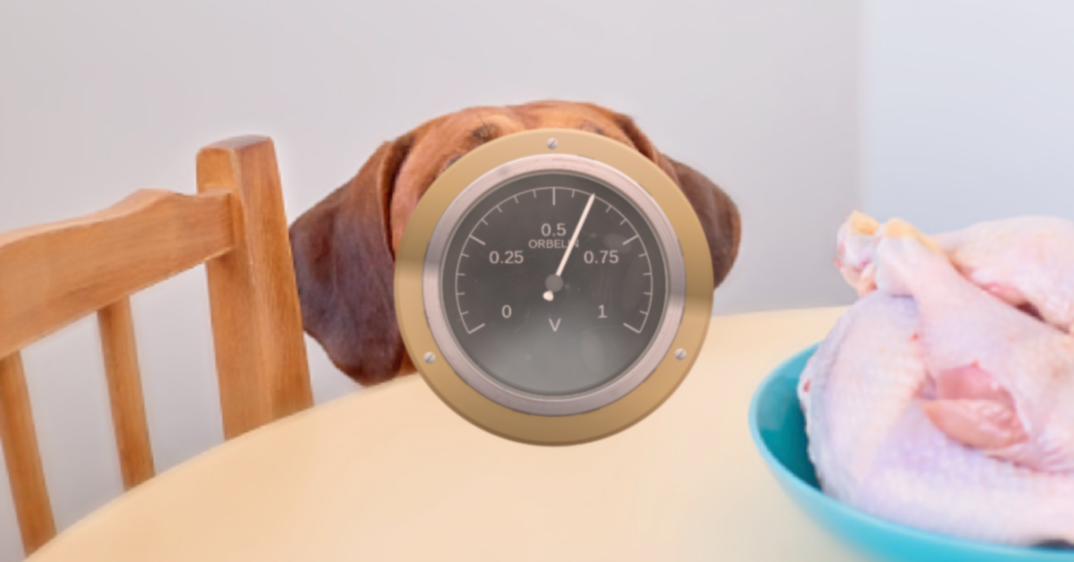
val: 0.6 (V)
